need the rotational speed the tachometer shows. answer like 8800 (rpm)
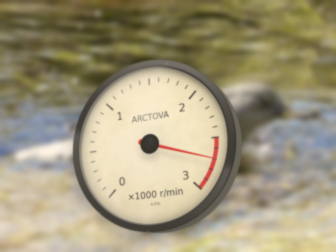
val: 2700 (rpm)
